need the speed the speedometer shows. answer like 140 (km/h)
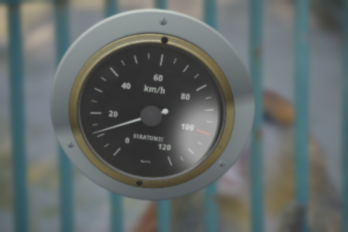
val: 12.5 (km/h)
